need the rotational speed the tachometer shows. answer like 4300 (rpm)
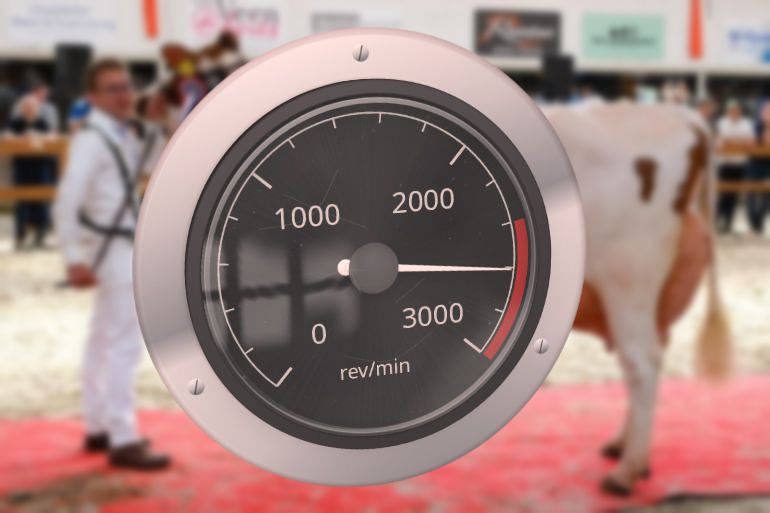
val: 2600 (rpm)
